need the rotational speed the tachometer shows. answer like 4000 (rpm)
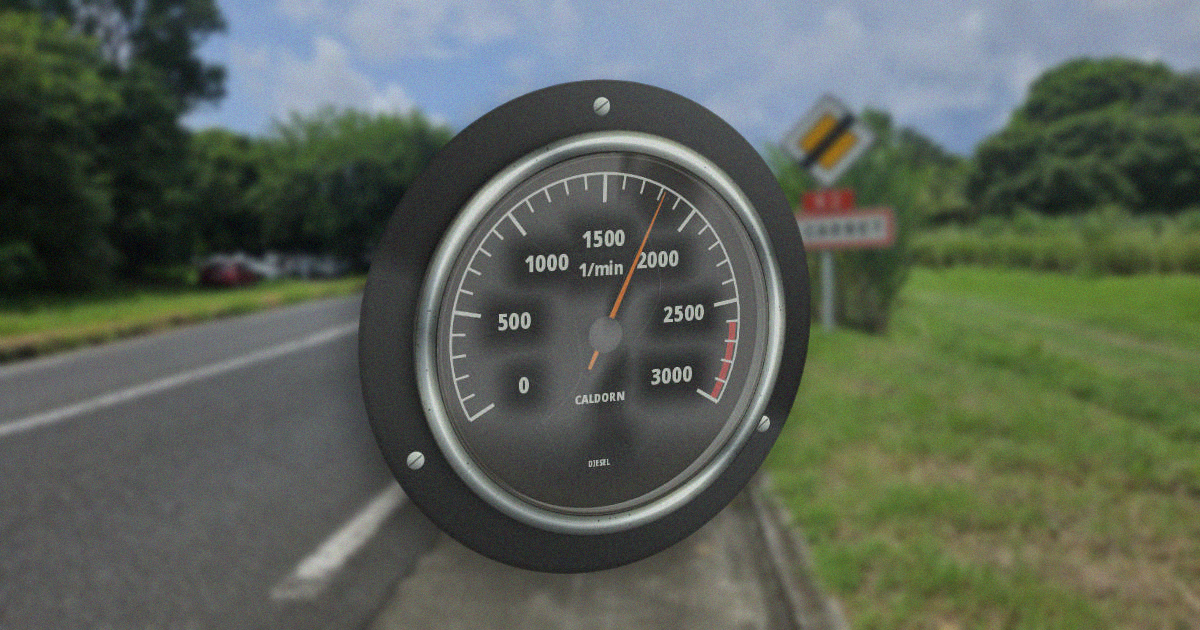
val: 1800 (rpm)
